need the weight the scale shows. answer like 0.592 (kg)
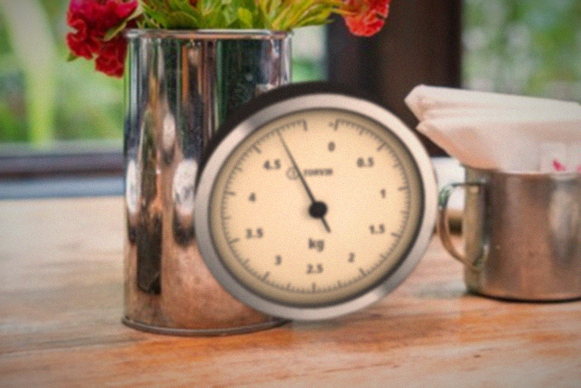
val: 4.75 (kg)
